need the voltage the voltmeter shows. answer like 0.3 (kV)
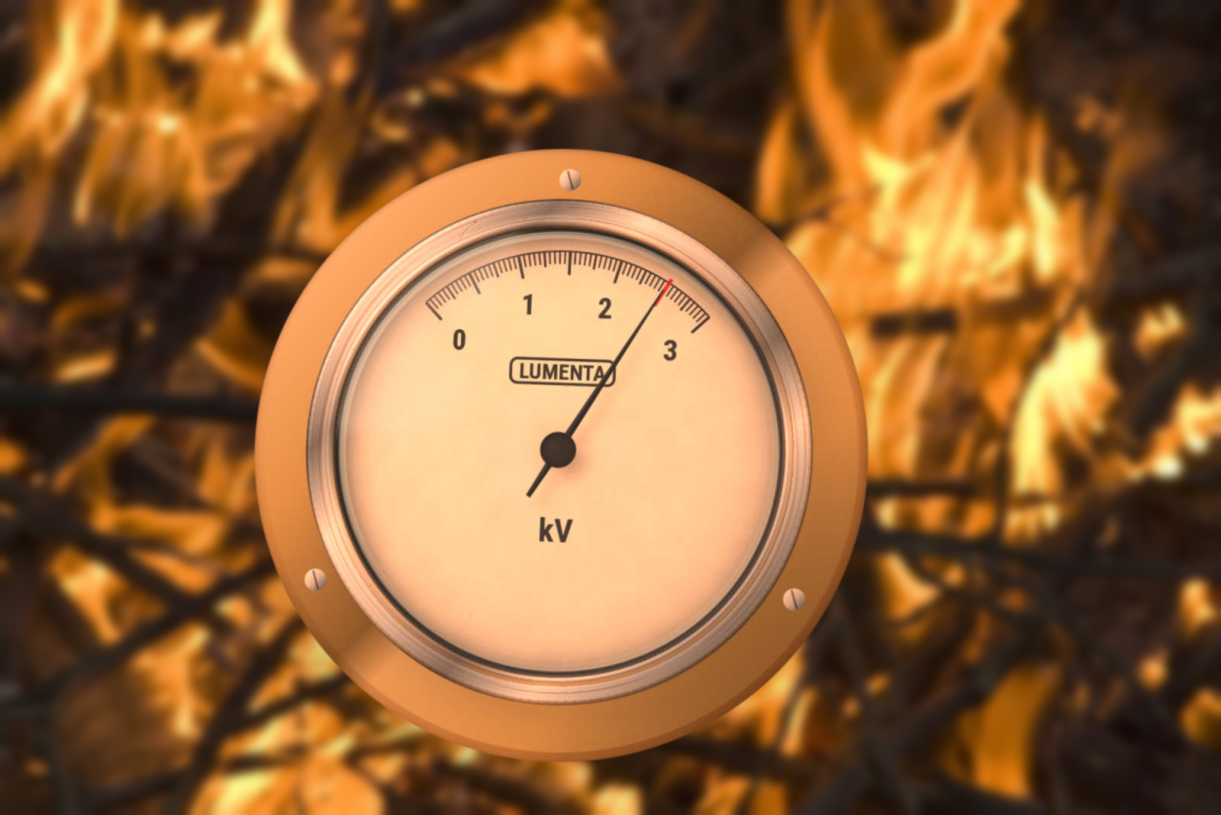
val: 2.5 (kV)
